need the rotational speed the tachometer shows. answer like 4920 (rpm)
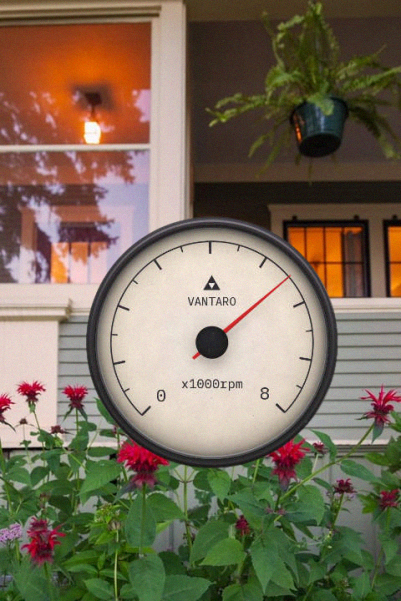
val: 5500 (rpm)
